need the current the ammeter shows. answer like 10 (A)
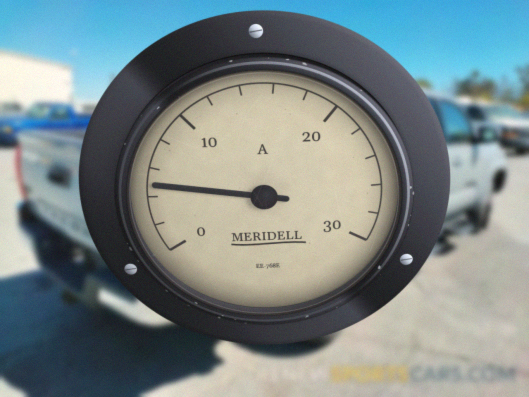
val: 5 (A)
